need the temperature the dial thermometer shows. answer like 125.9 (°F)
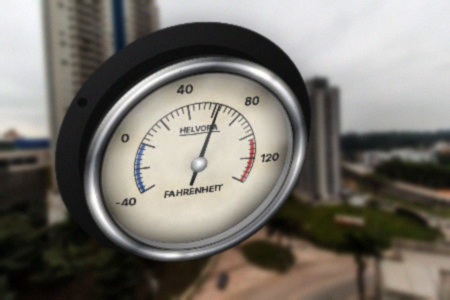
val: 60 (°F)
